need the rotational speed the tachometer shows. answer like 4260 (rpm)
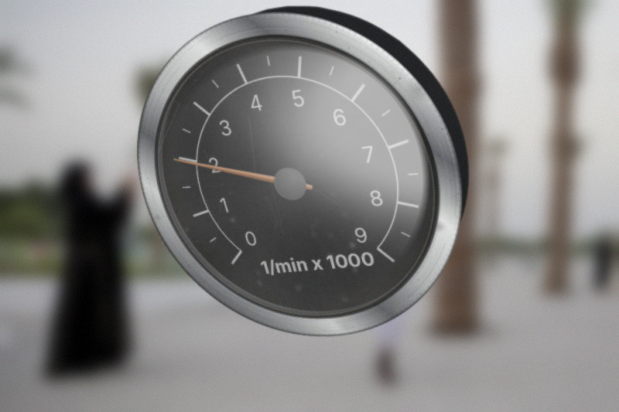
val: 2000 (rpm)
